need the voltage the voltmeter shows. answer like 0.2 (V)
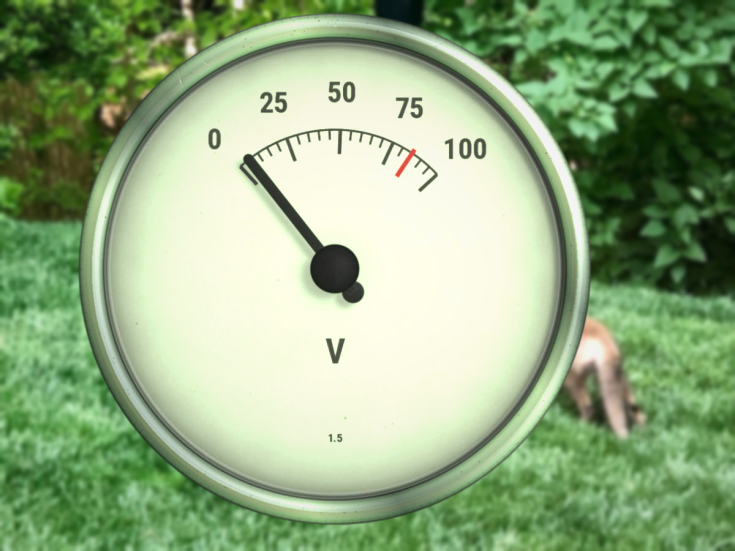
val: 5 (V)
